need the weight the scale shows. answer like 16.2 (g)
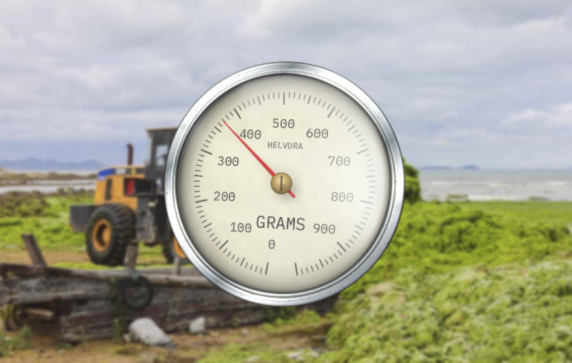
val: 370 (g)
